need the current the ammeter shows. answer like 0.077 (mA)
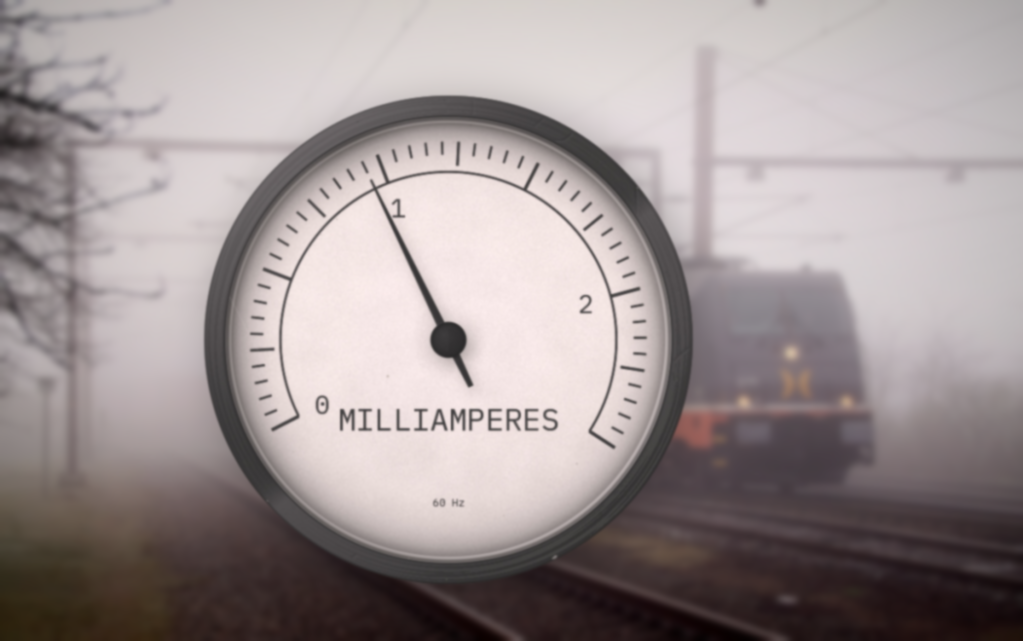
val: 0.95 (mA)
